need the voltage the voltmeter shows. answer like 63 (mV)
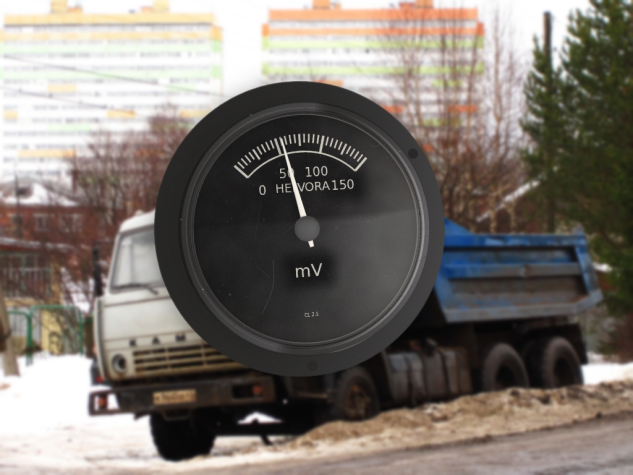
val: 55 (mV)
